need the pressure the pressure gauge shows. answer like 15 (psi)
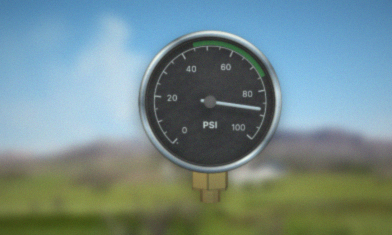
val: 87.5 (psi)
